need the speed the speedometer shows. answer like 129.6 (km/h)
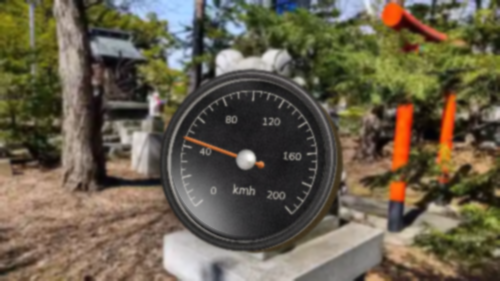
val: 45 (km/h)
